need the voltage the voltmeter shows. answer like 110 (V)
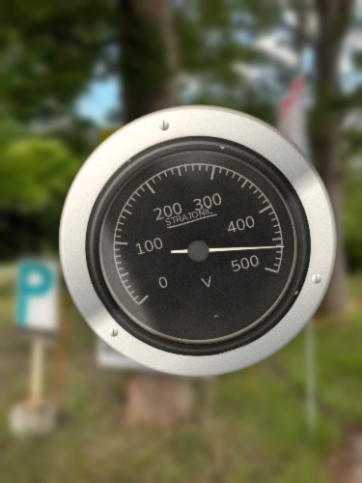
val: 460 (V)
